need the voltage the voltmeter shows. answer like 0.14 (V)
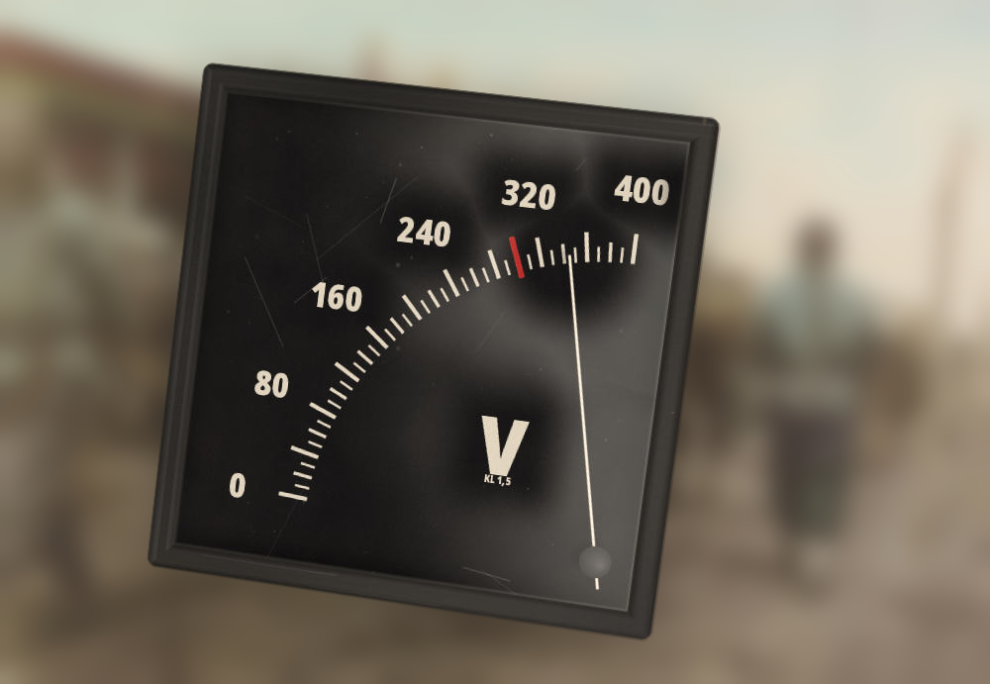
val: 345 (V)
